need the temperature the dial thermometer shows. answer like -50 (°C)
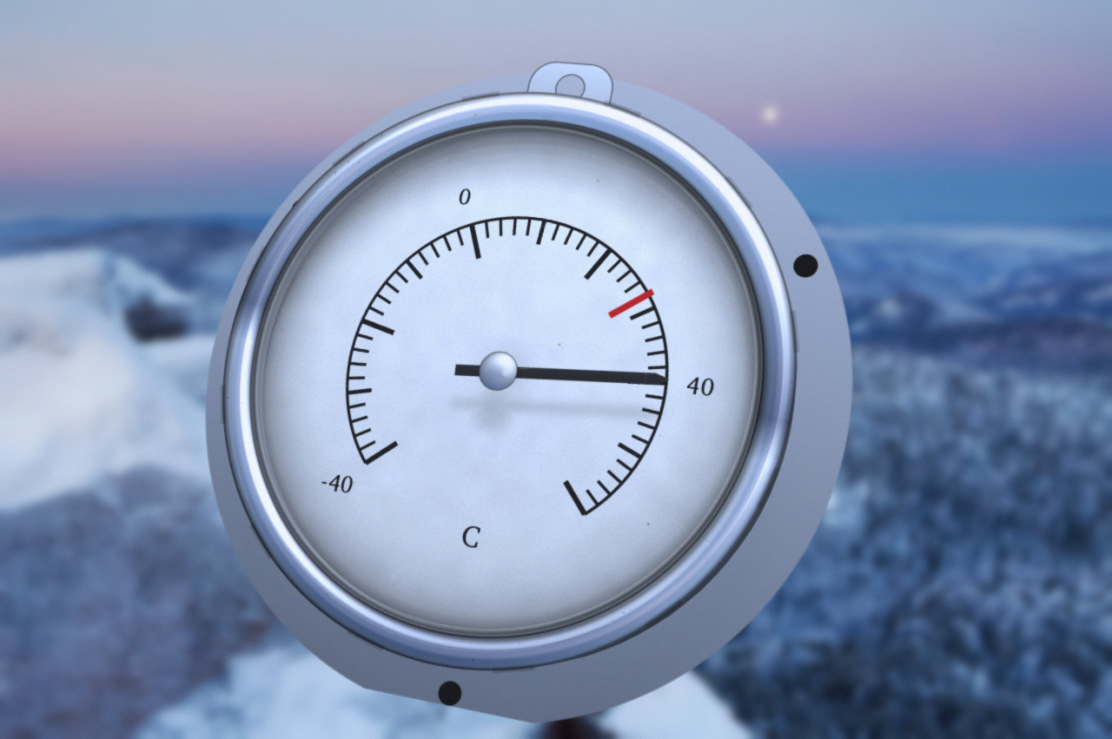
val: 40 (°C)
